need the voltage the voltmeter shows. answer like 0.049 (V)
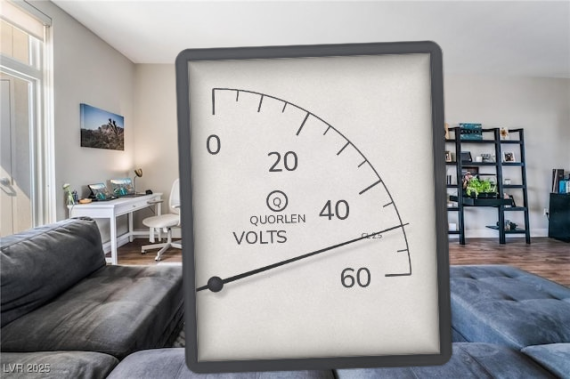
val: 50 (V)
